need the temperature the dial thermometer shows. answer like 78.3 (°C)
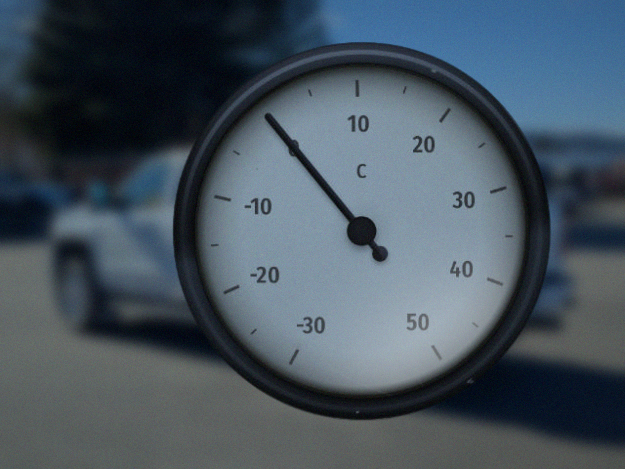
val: 0 (°C)
